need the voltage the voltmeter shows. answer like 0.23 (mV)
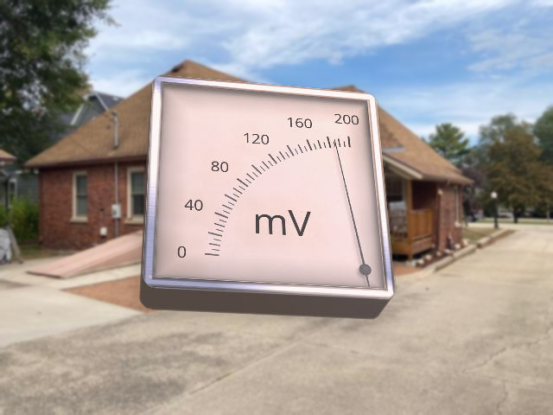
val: 185 (mV)
